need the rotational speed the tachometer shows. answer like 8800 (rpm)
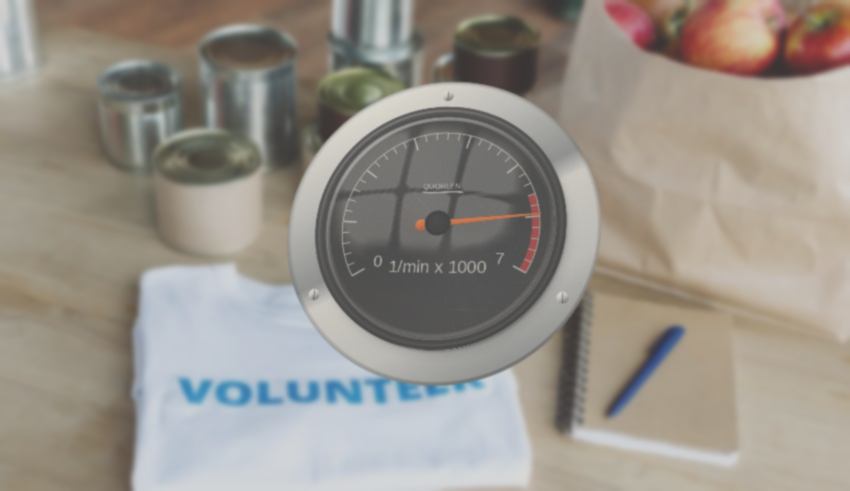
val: 6000 (rpm)
